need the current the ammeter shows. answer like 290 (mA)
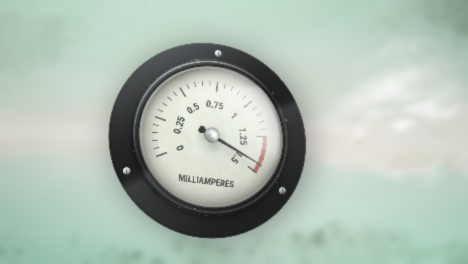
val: 1.45 (mA)
